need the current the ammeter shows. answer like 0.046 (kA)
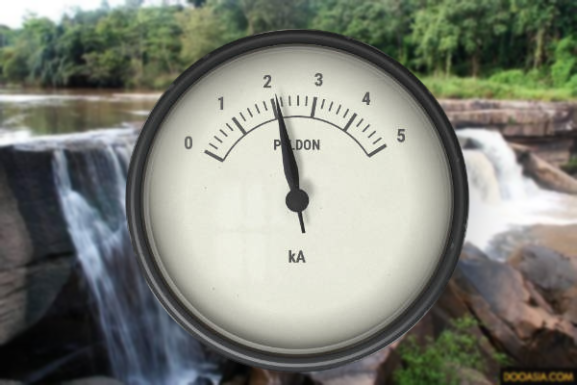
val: 2.1 (kA)
